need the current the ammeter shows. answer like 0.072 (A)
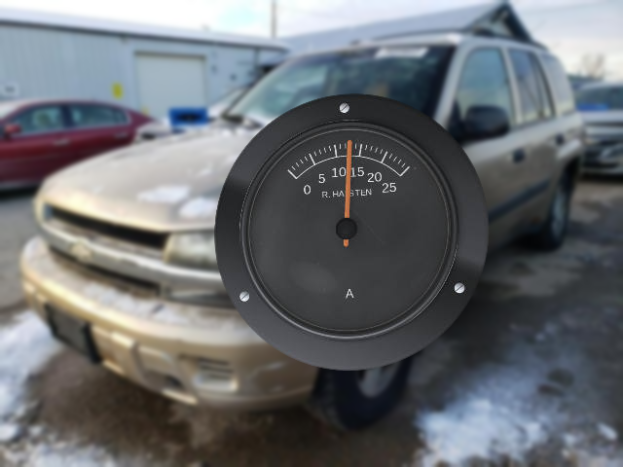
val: 13 (A)
